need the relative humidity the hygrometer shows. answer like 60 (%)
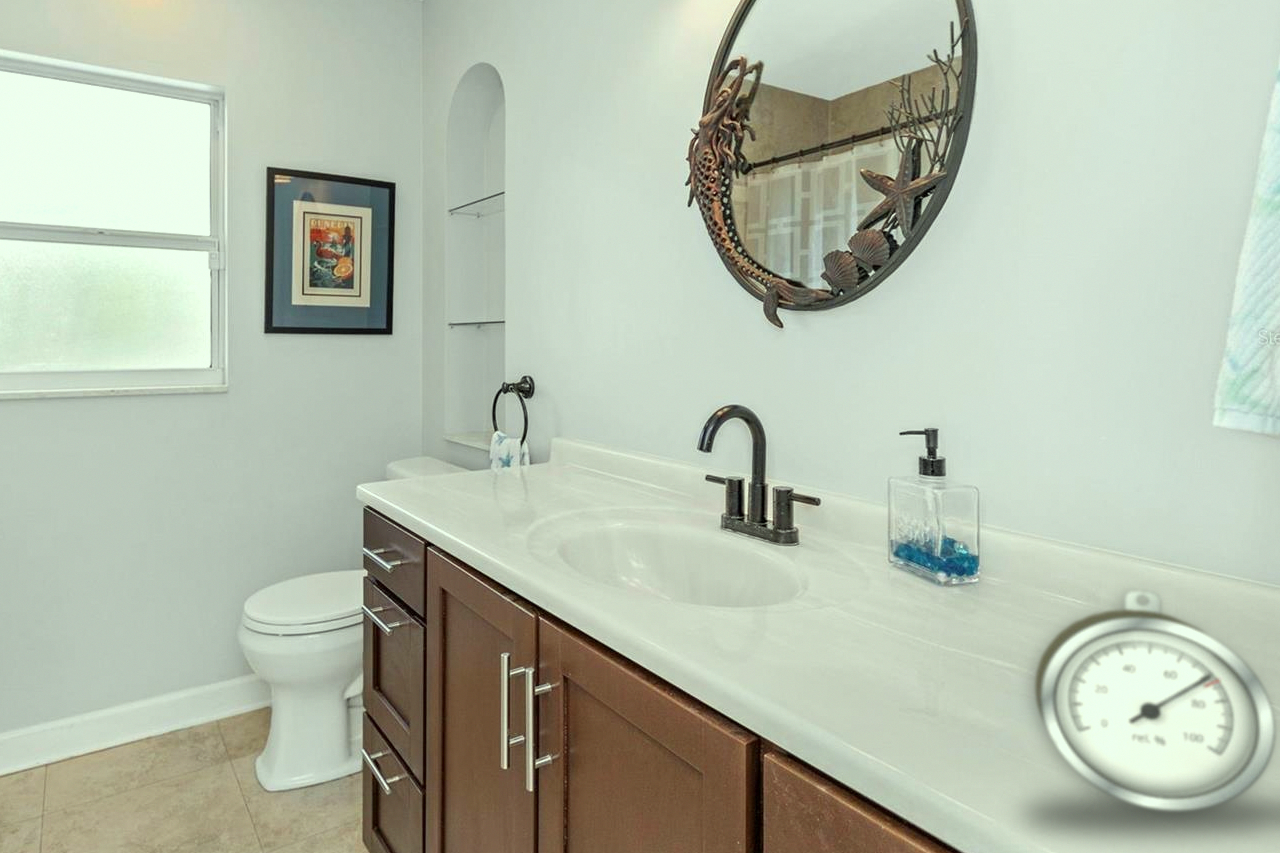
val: 70 (%)
